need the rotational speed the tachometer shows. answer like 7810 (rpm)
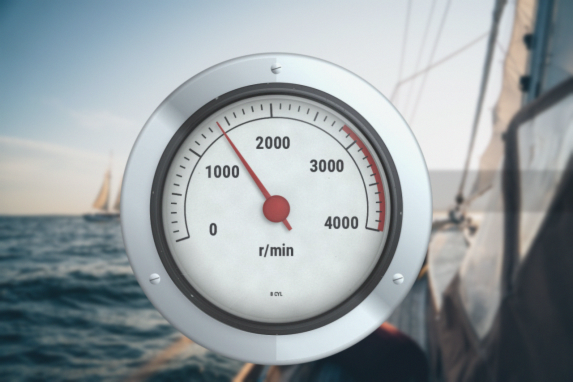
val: 1400 (rpm)
